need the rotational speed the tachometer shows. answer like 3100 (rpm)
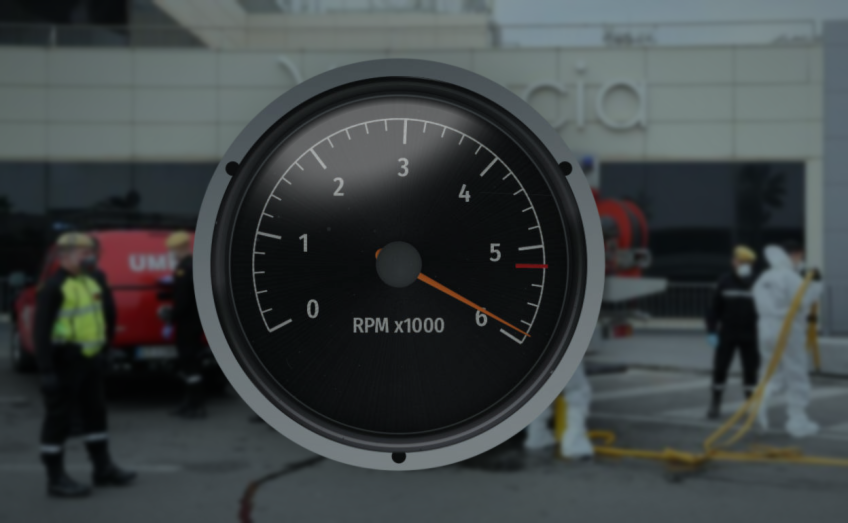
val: 5900 (rpm)
